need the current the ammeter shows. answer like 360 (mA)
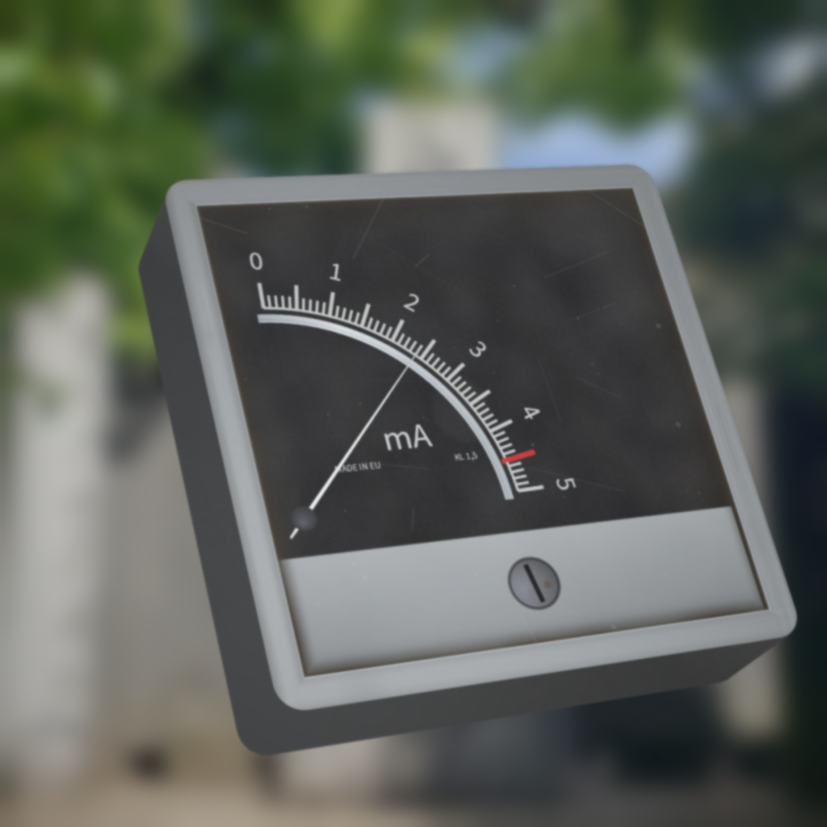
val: 2.4 (mA)
